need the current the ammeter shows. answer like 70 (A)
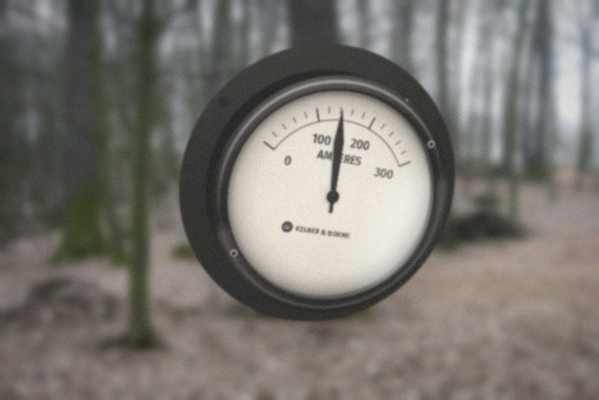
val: 140 (A)
